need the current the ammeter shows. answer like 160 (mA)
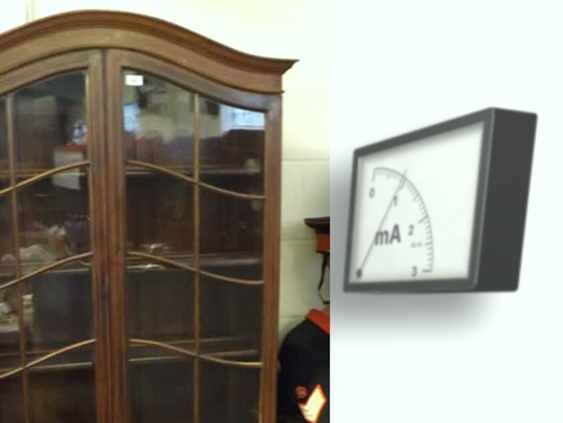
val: 1 (mA)
